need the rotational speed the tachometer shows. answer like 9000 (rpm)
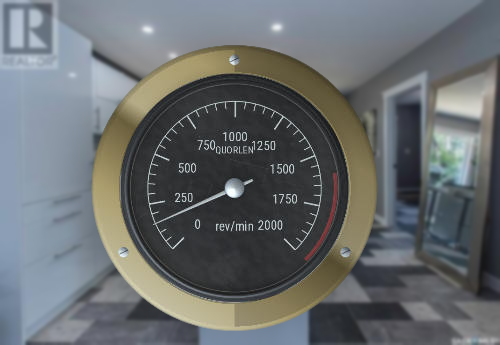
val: 150 (rpm)
